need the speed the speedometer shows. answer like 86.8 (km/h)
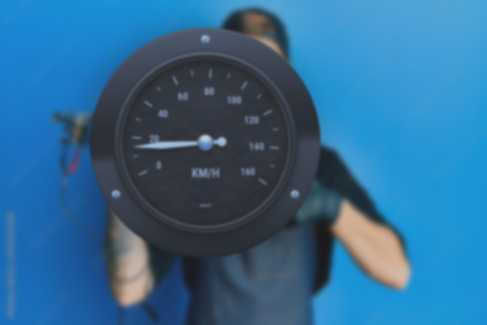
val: 15 (km/h)
